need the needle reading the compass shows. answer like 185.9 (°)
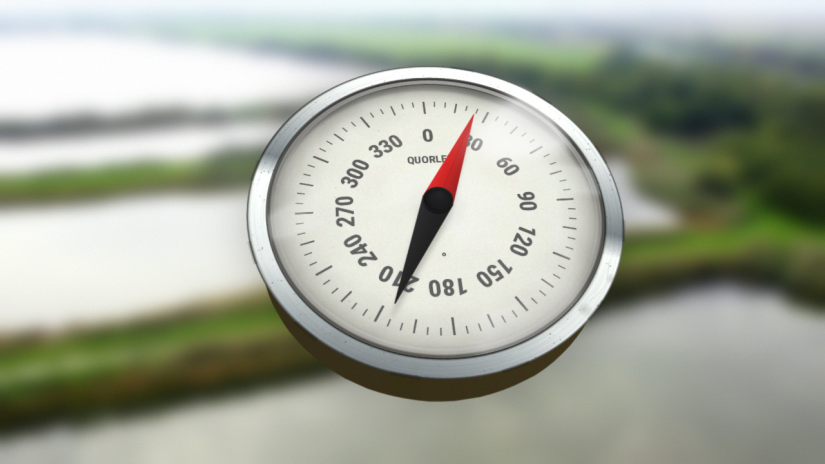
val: 25 (°)
